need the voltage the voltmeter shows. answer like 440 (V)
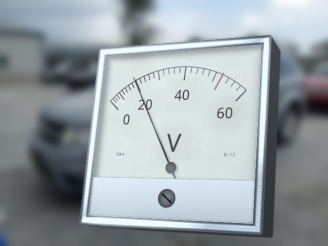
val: 20 (V)
